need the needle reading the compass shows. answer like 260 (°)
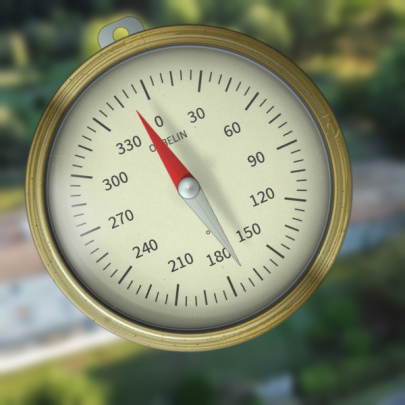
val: 350 (°)
